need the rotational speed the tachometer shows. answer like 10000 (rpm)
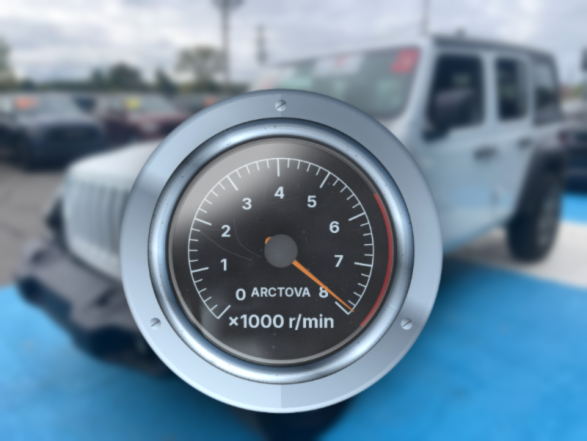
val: 7900 (rpm)
